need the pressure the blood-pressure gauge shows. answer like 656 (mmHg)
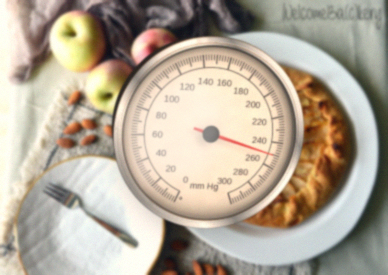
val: 250 (mmHg)
